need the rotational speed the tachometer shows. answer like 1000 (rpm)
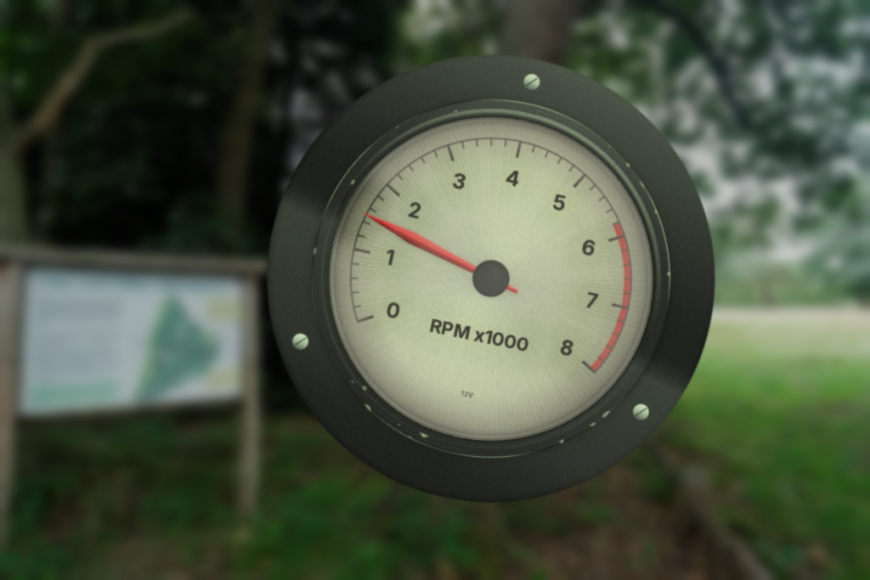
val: 1500 (rpm)
